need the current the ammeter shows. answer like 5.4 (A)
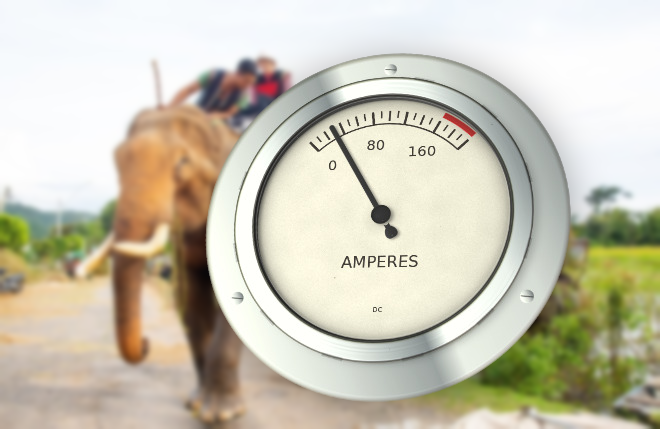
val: 30 (A)
